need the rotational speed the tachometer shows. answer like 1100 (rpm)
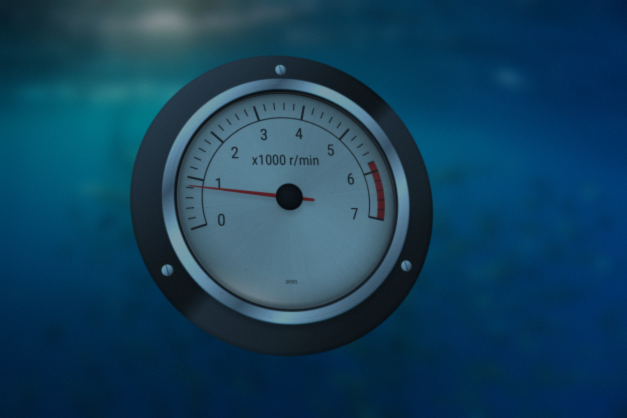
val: 800 (rpm)
